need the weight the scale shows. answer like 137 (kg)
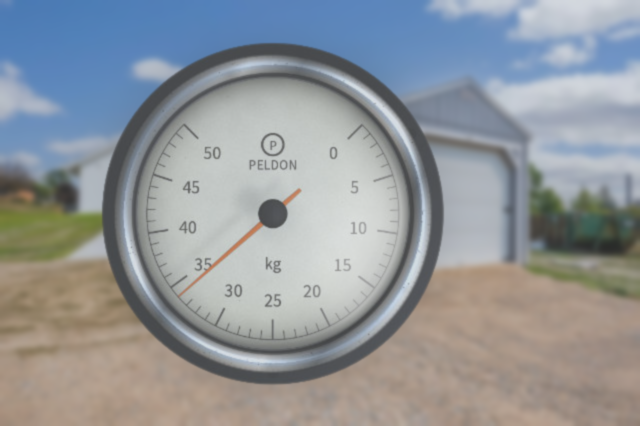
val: 34 (kg)
